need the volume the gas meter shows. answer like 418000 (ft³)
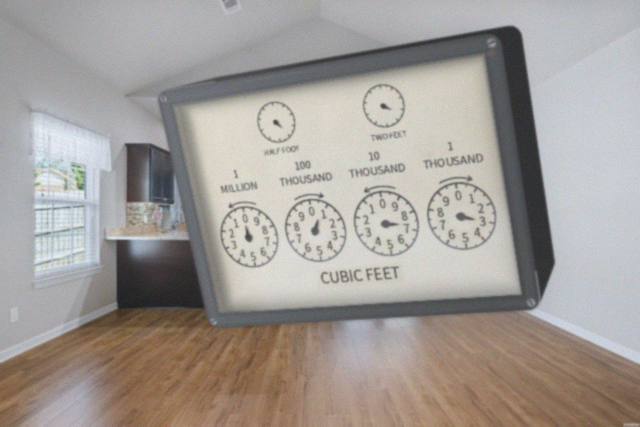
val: 7300 (ft³)
